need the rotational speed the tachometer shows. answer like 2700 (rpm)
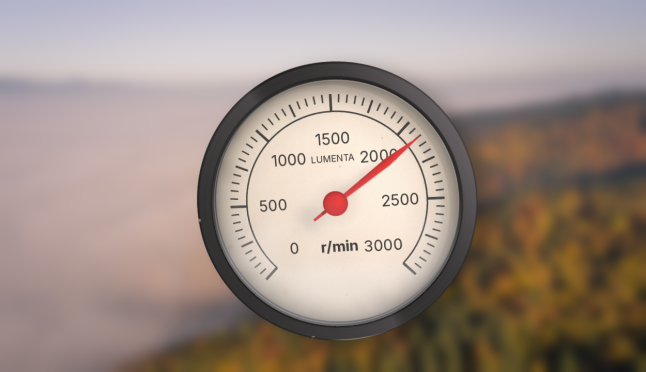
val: 2100 (rpm)
